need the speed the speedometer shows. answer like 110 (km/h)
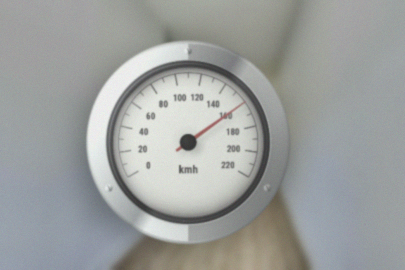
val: 160 (km/h)
